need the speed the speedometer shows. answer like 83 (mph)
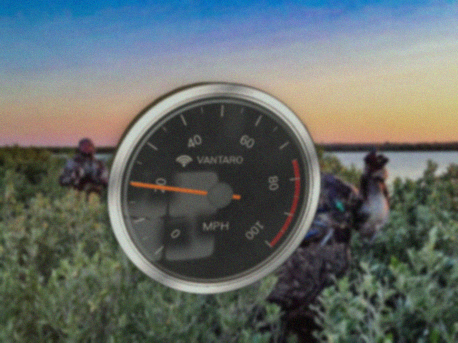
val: 20 (mph)
